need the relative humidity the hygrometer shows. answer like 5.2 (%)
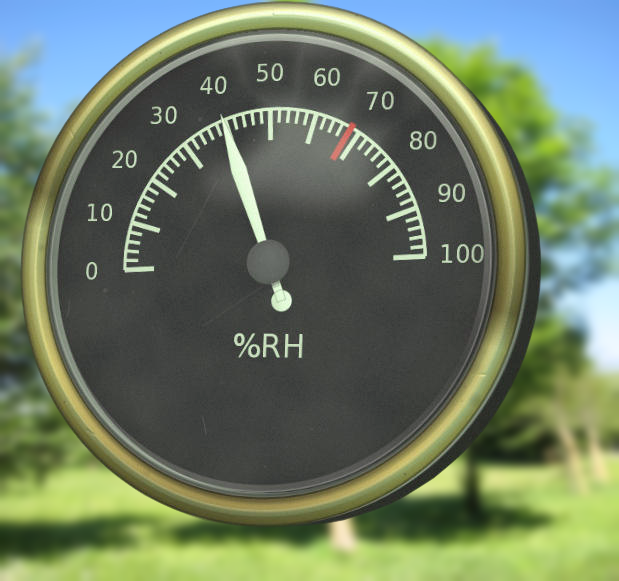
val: 40 (%)
